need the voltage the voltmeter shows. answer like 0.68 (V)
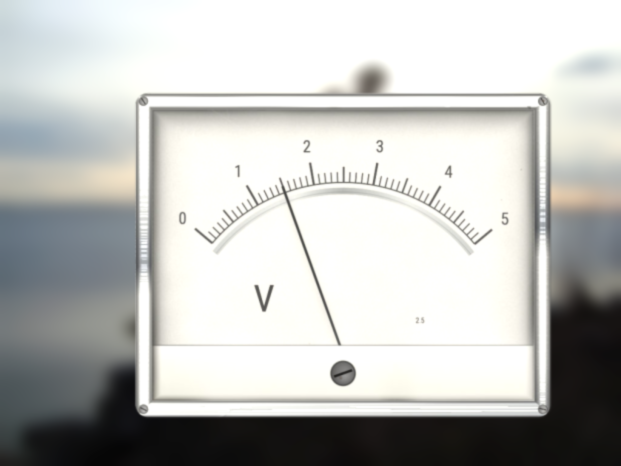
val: 1.5 (V)
